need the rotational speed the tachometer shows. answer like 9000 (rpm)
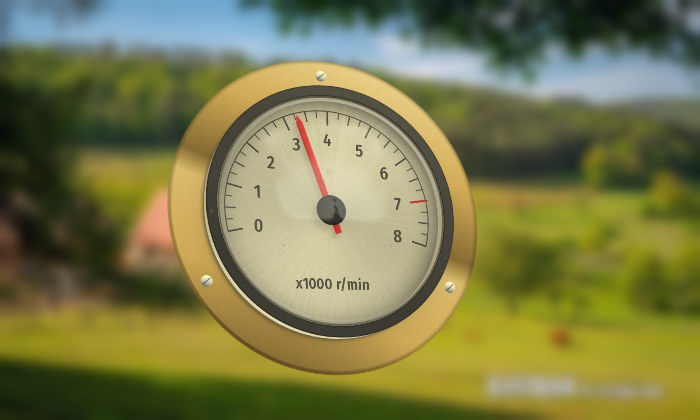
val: 3250 (rpm)
